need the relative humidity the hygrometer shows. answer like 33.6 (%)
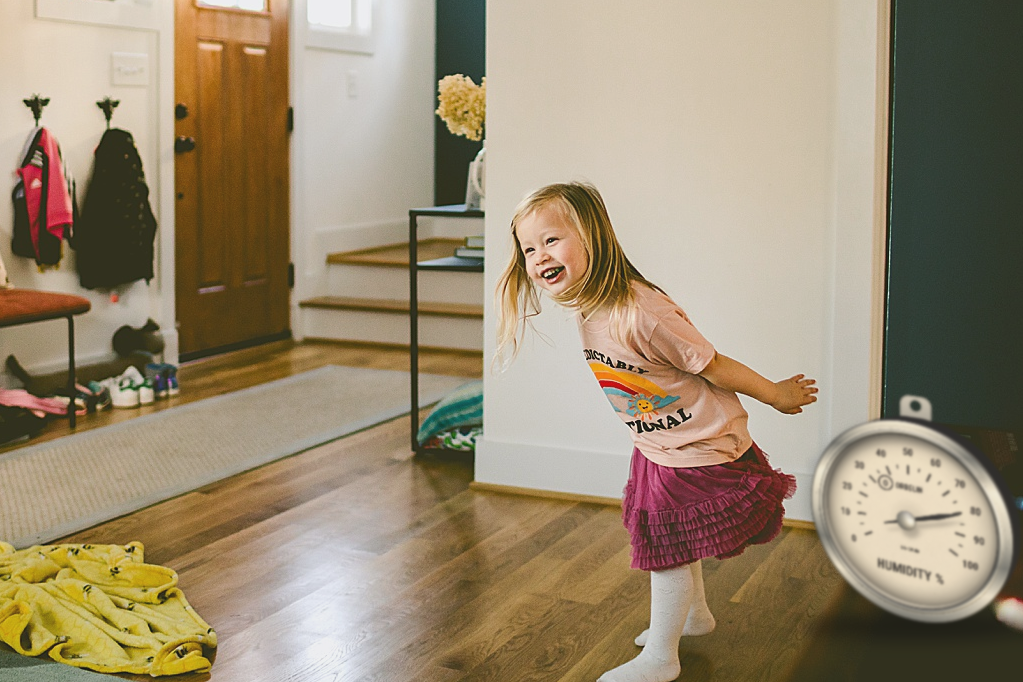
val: 80 (%)
